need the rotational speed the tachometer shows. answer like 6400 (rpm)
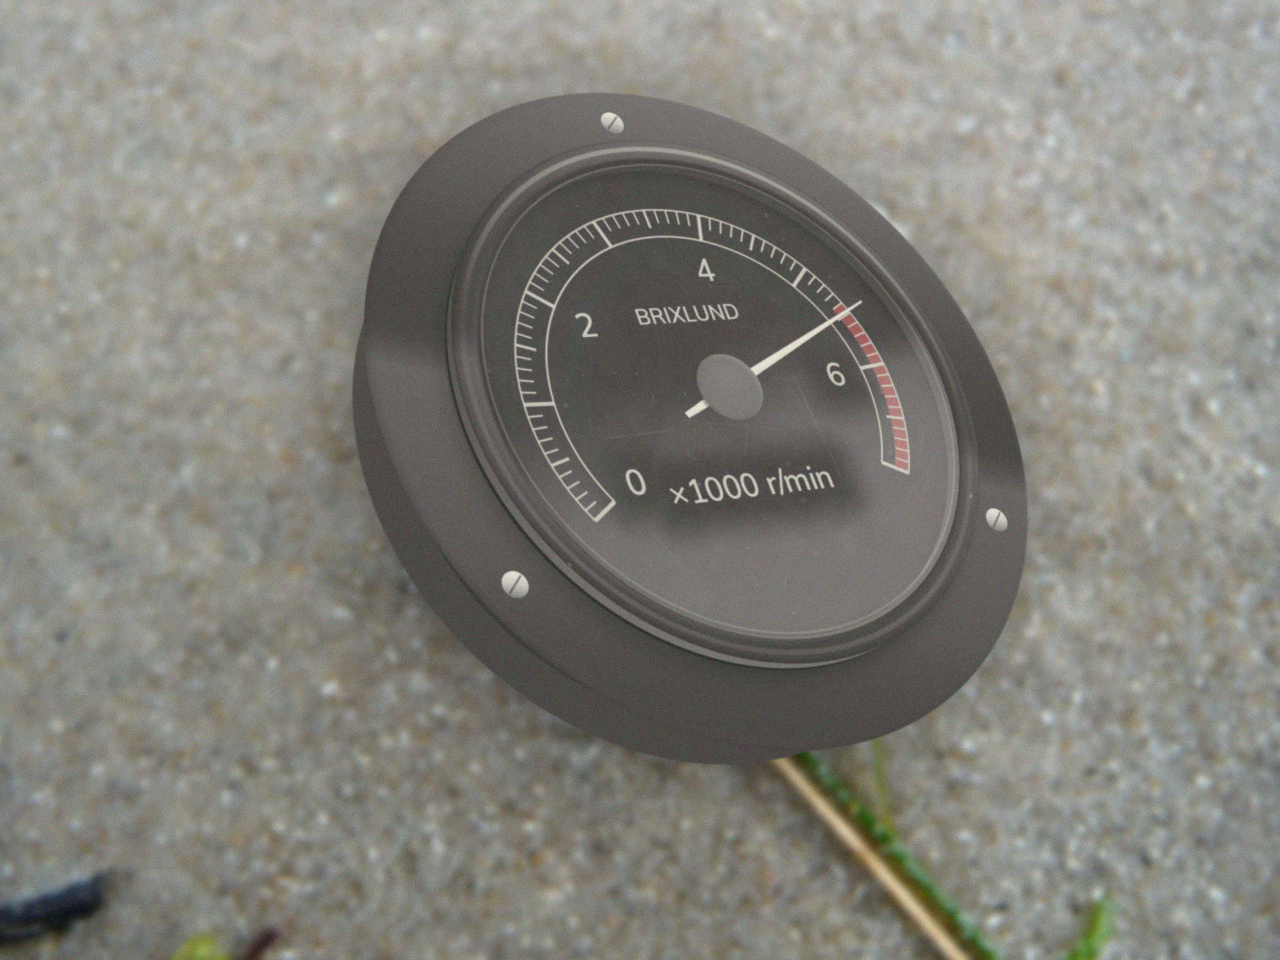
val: 5500 (rpm)
